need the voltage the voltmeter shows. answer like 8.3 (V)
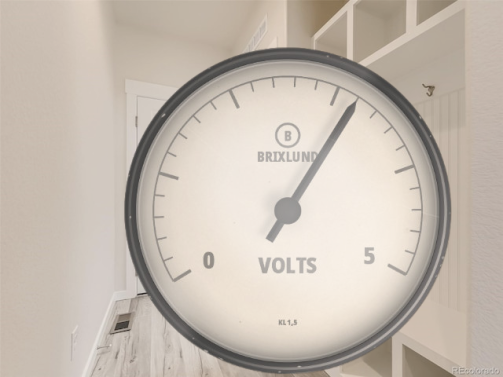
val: 3.2 (V)
